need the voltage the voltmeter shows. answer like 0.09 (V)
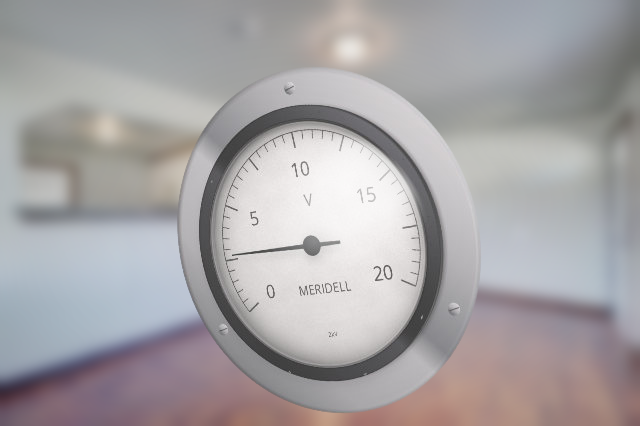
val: 2.75 (V)
